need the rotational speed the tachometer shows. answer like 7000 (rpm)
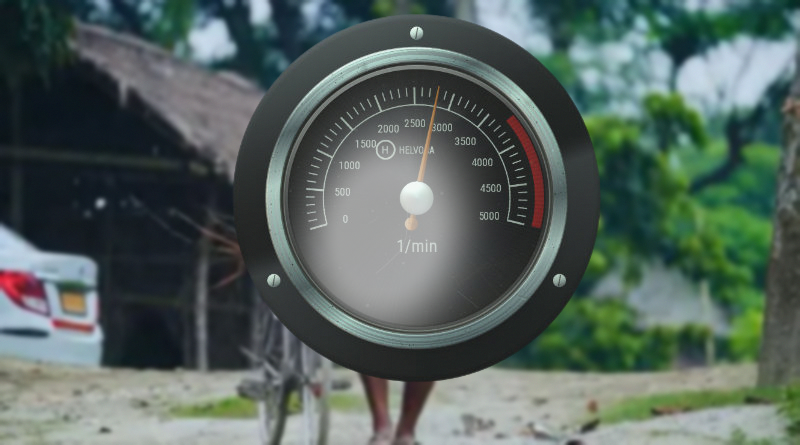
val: 2800 (rpm)
